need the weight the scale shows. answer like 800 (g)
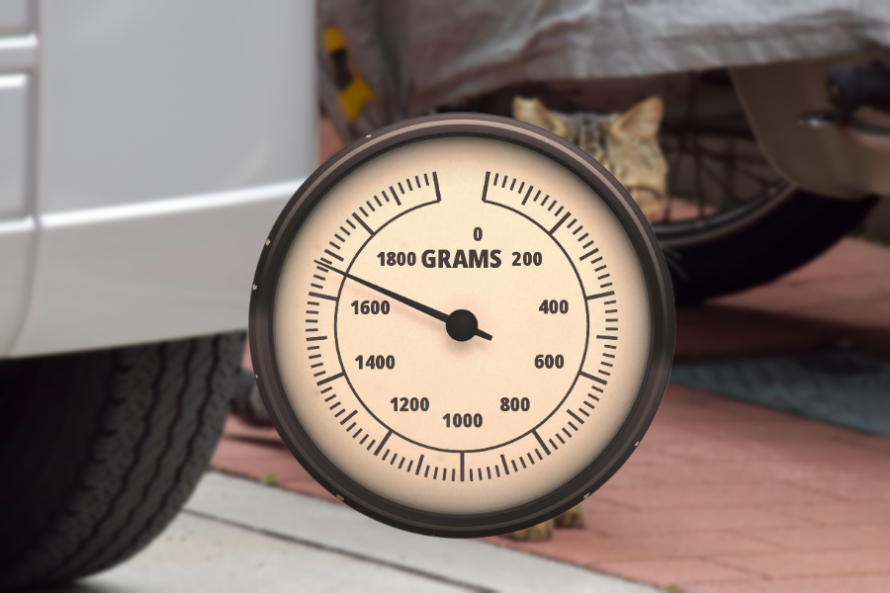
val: 1670 (g)
